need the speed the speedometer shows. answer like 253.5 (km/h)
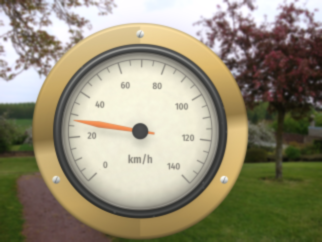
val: 27.5 (km/h)
